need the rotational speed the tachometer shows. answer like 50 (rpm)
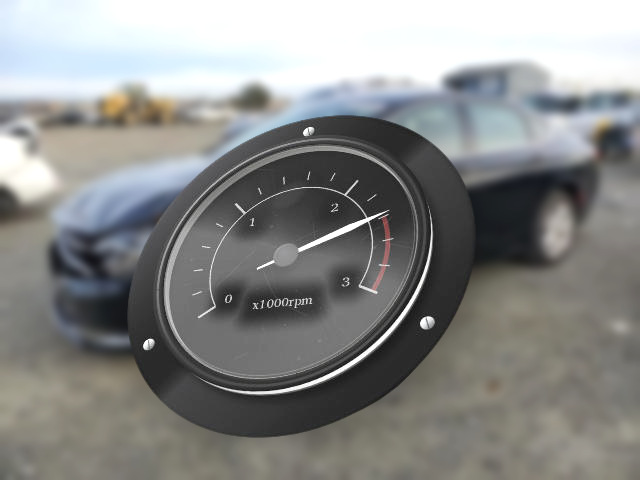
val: 2400 (rpm)
